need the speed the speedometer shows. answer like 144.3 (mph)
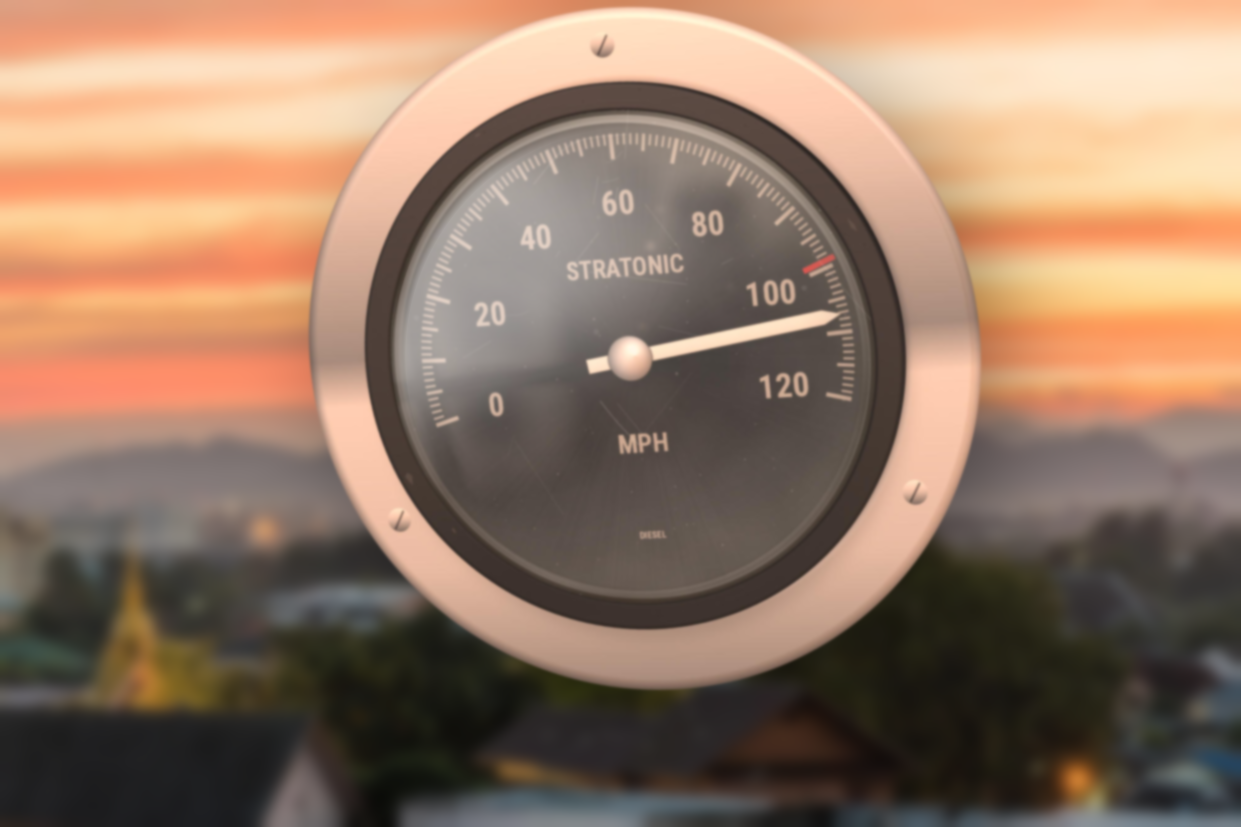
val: 107 (mph)
